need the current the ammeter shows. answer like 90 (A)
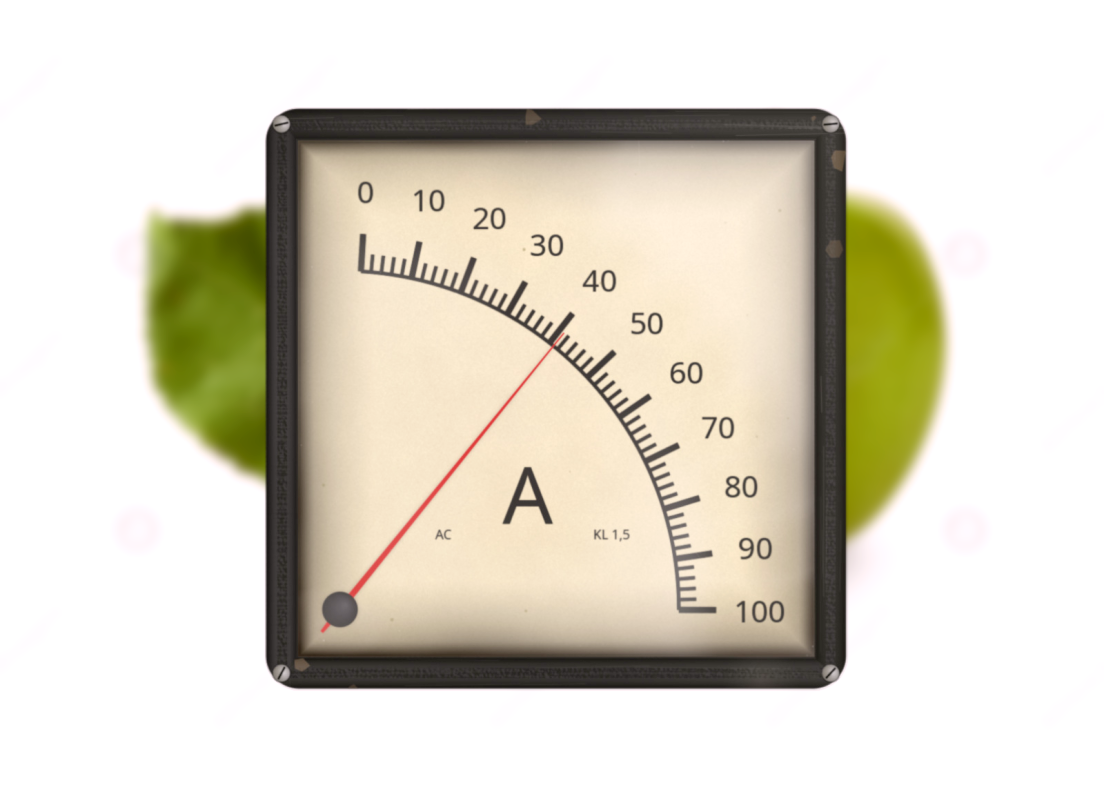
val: 41 (A)
